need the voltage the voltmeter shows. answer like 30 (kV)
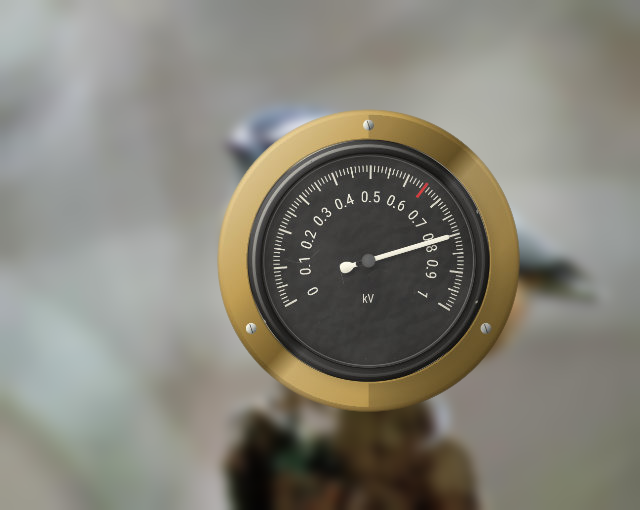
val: 0.8 (kV)
